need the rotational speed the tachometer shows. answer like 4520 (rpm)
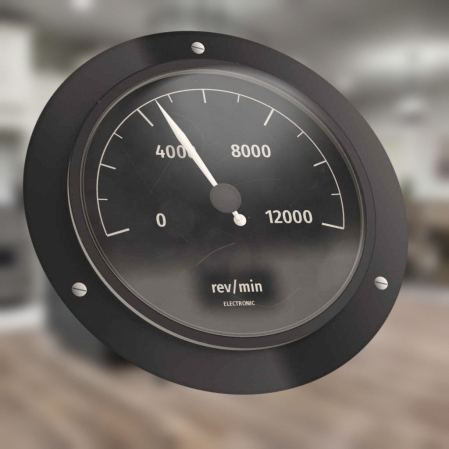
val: 4500 (rpm)
